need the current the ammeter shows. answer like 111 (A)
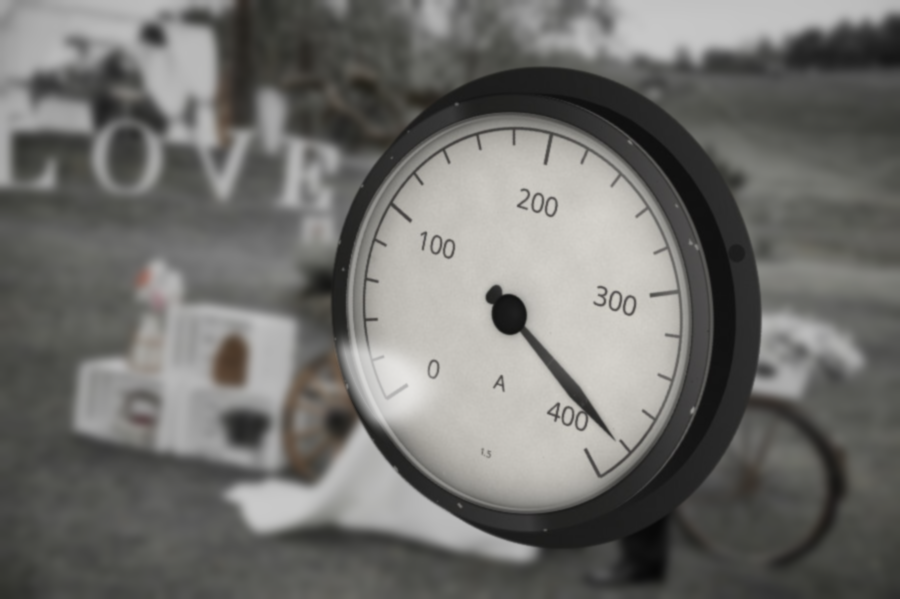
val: 380 (A)
